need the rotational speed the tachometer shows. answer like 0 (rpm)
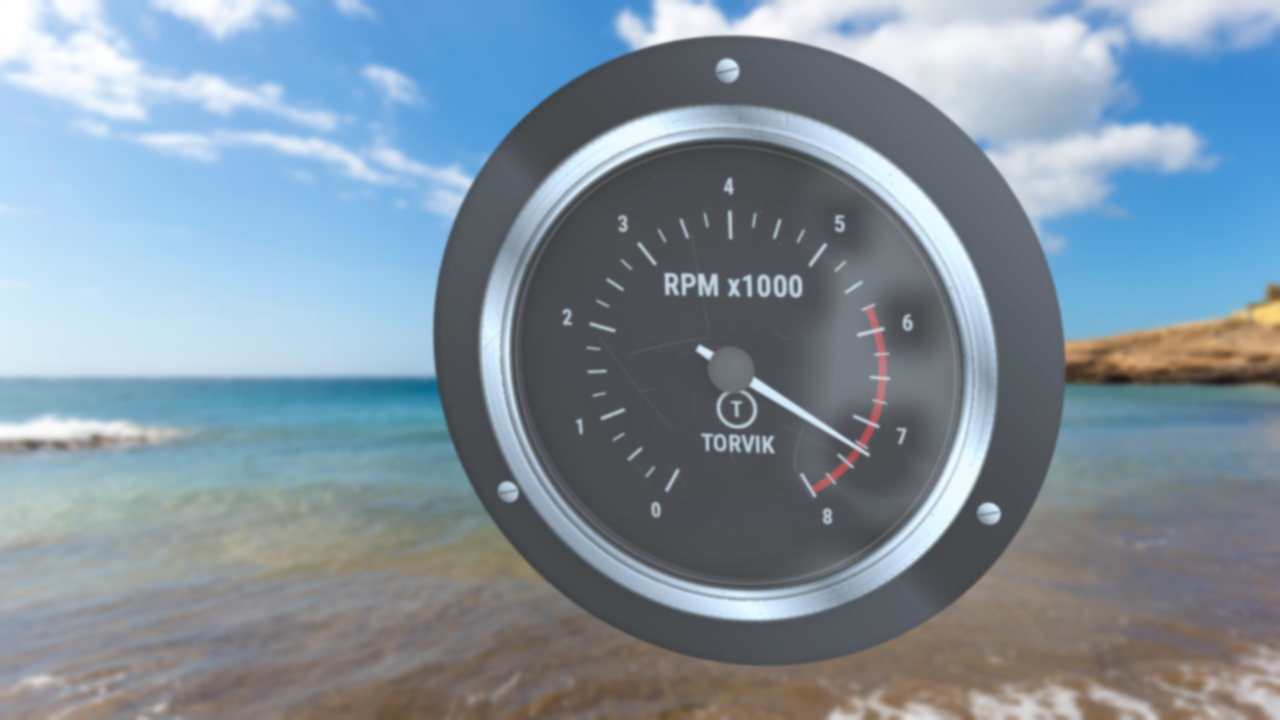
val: 7250 (rpm)
